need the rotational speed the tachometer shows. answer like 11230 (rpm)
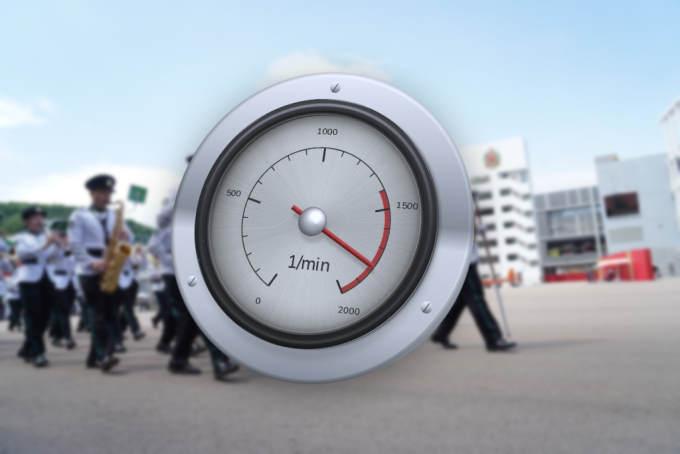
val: 1800 (rpm)
